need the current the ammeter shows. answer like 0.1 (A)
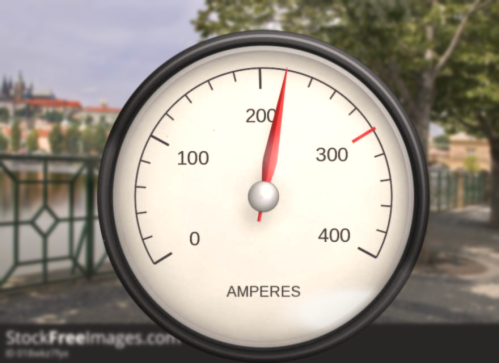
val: 220 (A)
